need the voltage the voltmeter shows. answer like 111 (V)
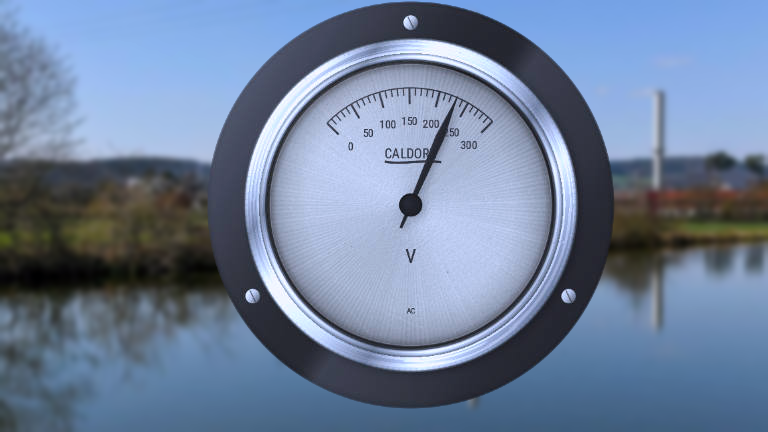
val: 230 (V)
